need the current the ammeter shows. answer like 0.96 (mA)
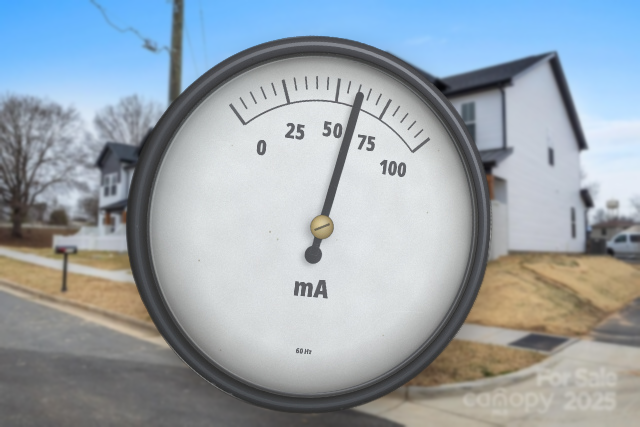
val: 60 (mA)
